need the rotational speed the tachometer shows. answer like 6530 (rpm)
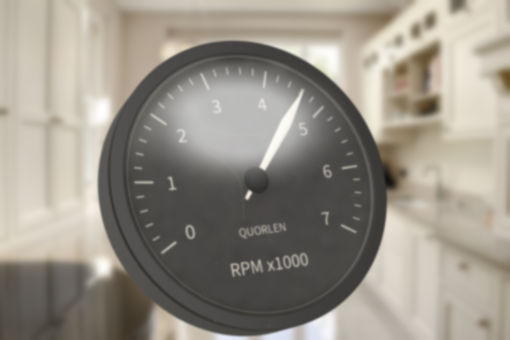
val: 4600 (rpm)
